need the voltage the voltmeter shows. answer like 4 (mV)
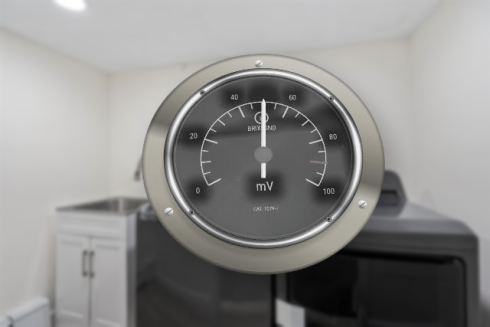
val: 50 (mV)
